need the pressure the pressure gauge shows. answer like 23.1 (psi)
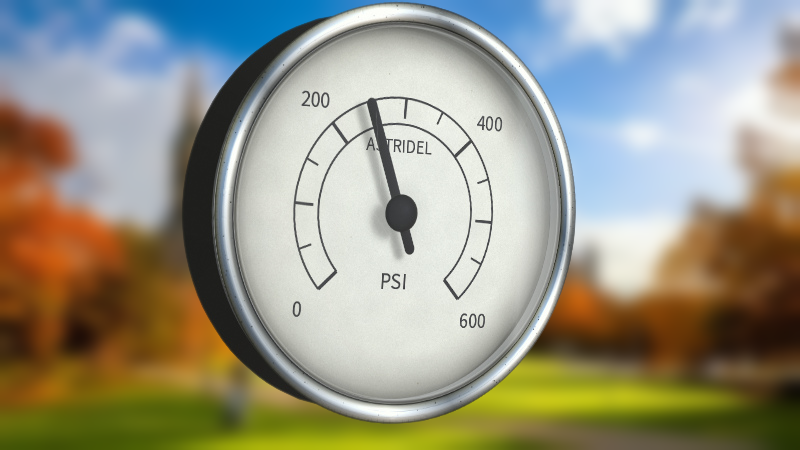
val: 250 (psi)
